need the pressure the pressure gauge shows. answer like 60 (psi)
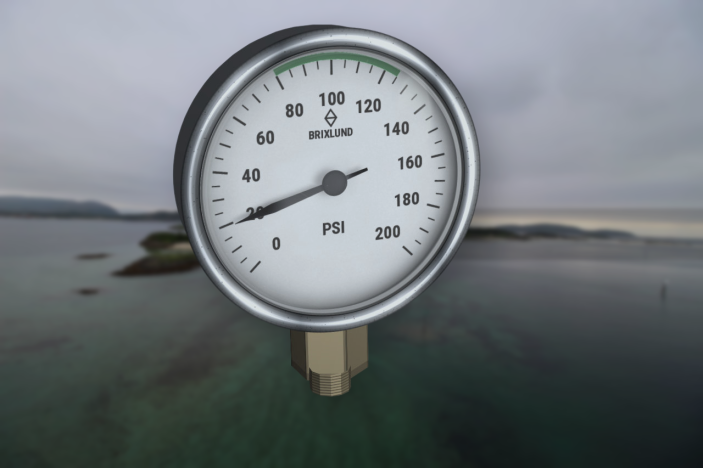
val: 20 (psi)
